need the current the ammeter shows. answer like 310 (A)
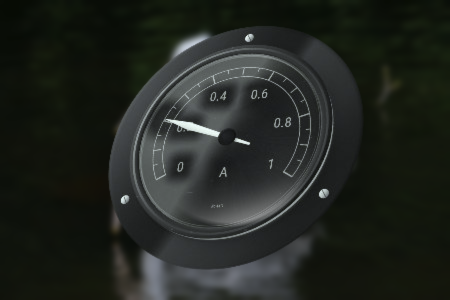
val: 0.2 (A)
